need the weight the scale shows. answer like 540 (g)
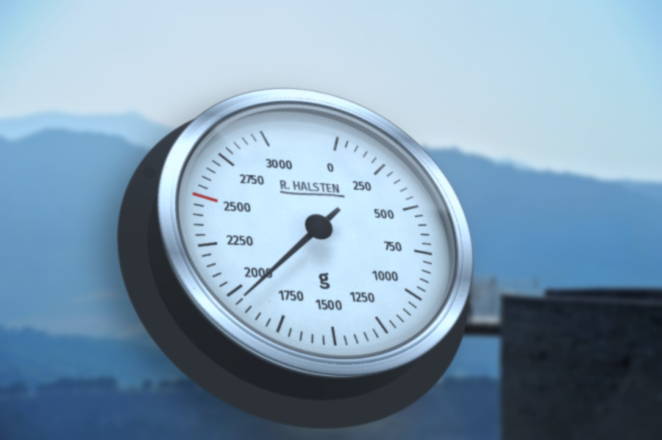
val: 1950 (g)
